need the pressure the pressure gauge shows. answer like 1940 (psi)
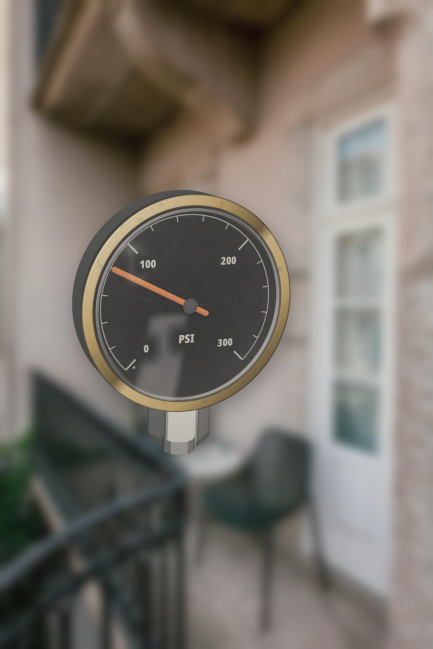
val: 80 (psi)
